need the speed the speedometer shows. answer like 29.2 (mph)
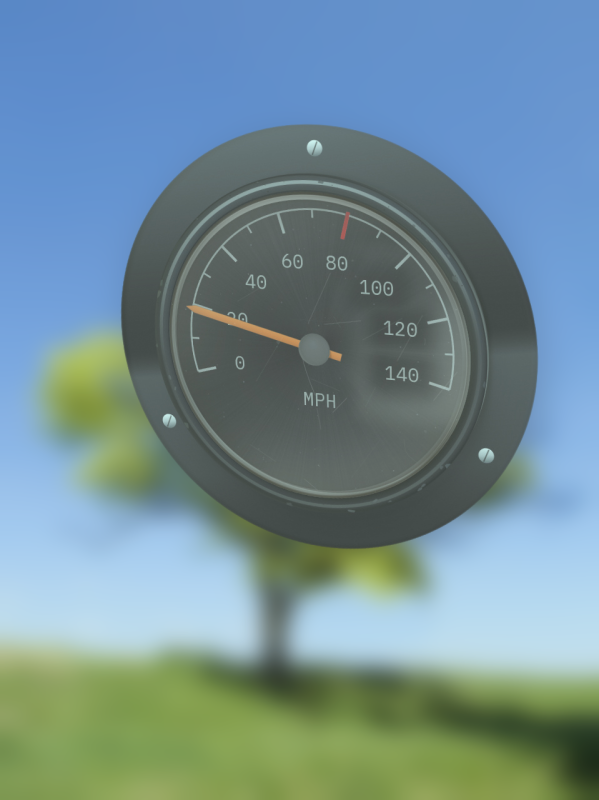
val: 20 (mph)
